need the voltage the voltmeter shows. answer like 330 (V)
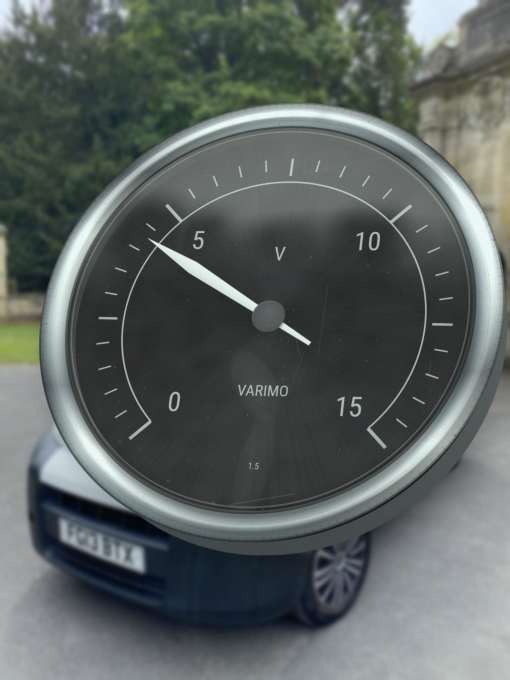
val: 4.25 (V)
